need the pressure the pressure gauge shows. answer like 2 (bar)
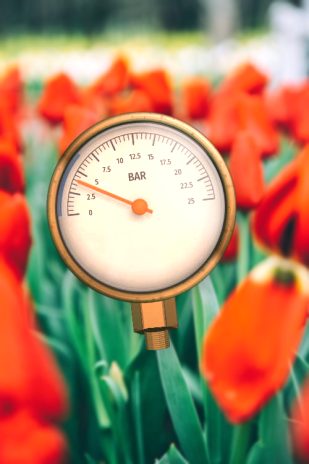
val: 4 (bar)
